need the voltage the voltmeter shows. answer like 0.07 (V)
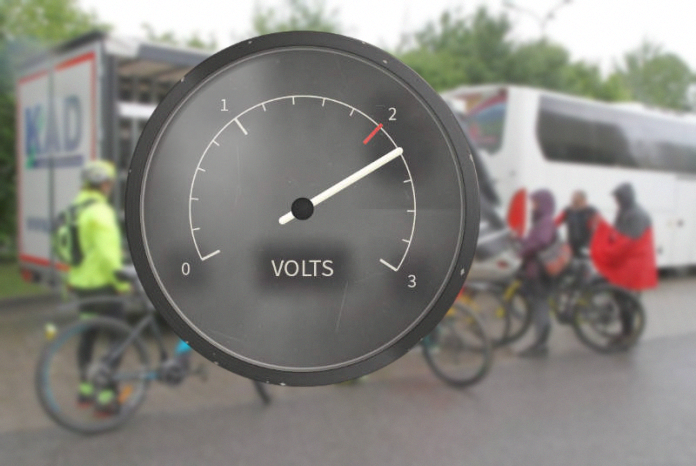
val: 2.2 (V)
